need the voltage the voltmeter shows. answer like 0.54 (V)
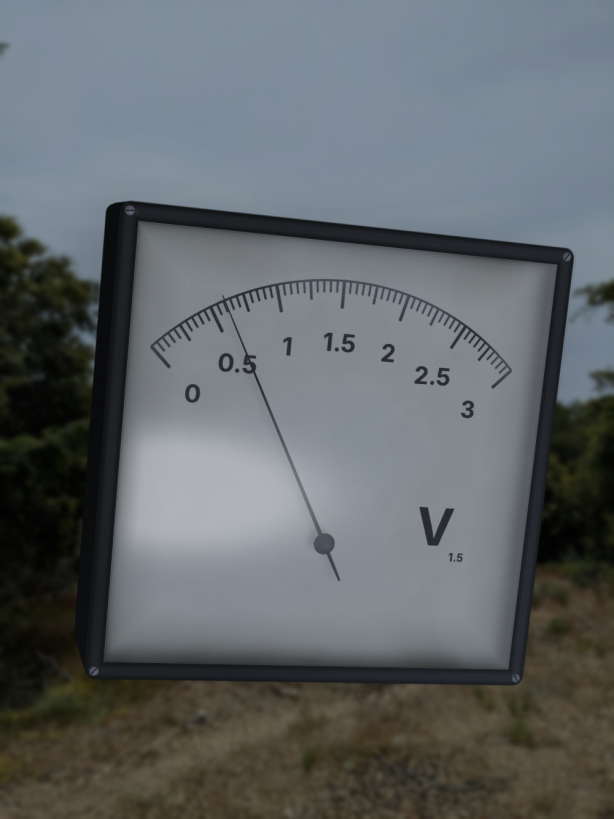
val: 0.6 (V)
